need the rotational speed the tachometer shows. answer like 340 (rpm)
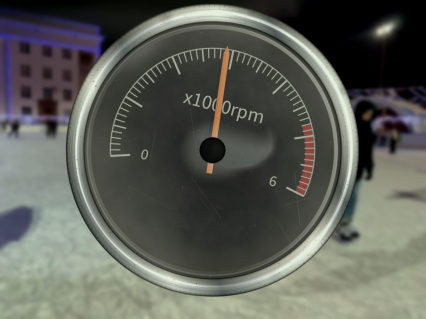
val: 2900 (rpm)
